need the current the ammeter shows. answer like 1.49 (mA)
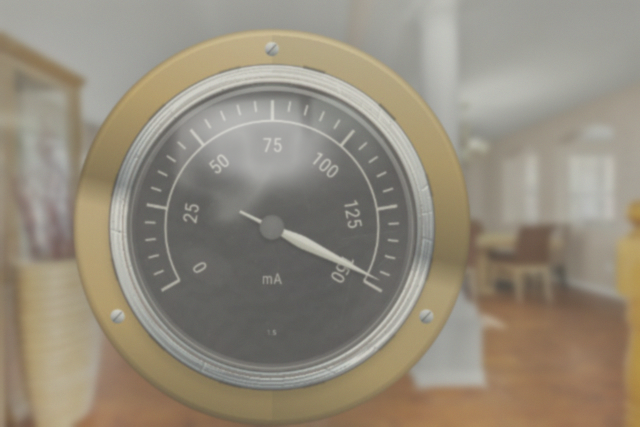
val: 147.5 (mA)
